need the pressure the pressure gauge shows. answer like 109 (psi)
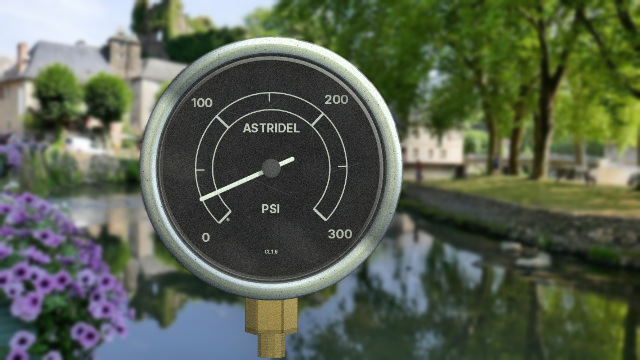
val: 25 (psi)
